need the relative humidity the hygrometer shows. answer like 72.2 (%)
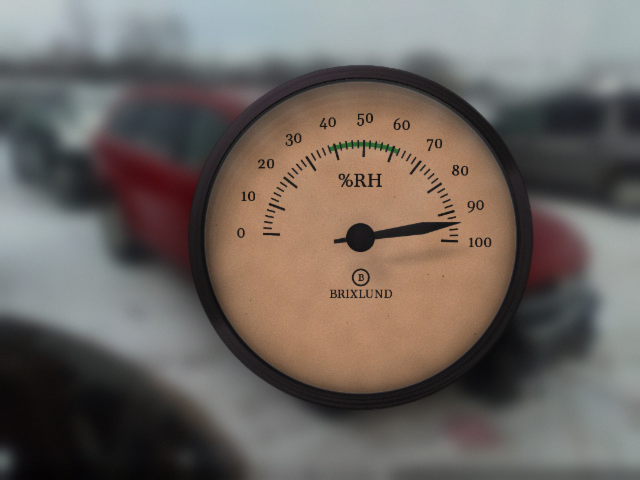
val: 94 (%)
